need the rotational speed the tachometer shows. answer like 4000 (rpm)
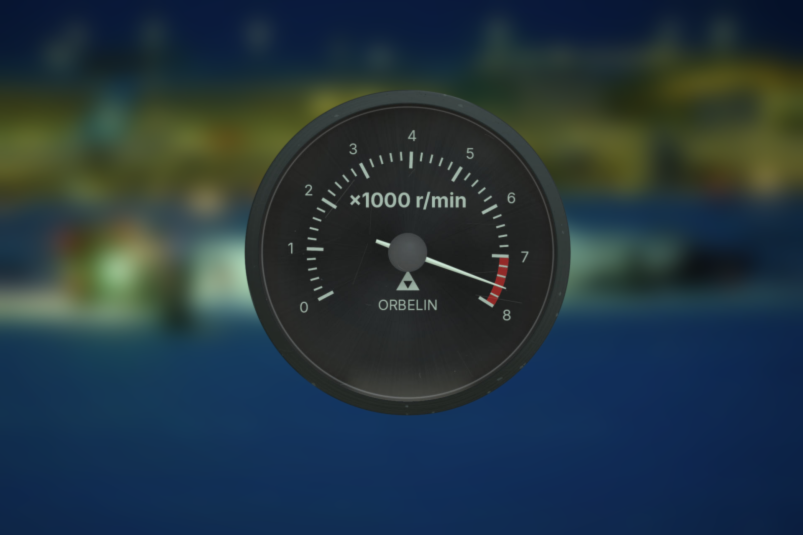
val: 7600 (rpm)
